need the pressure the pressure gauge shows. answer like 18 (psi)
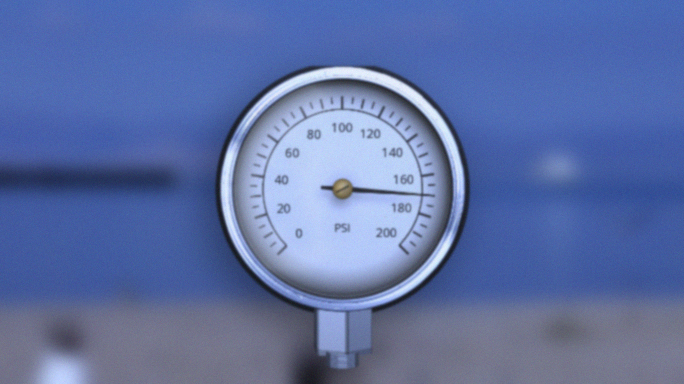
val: 170 (psi)
